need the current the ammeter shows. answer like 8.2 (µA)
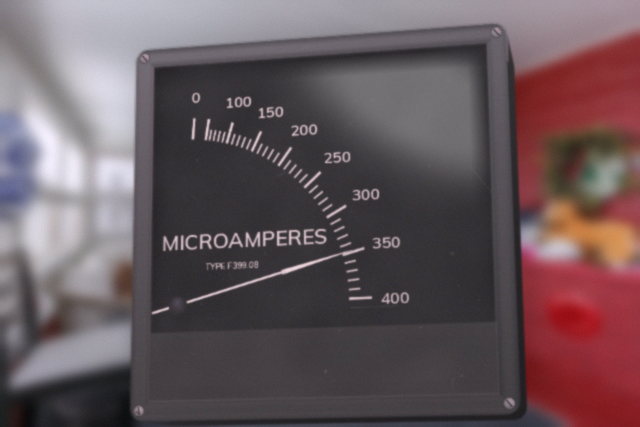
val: 350 (µA)
